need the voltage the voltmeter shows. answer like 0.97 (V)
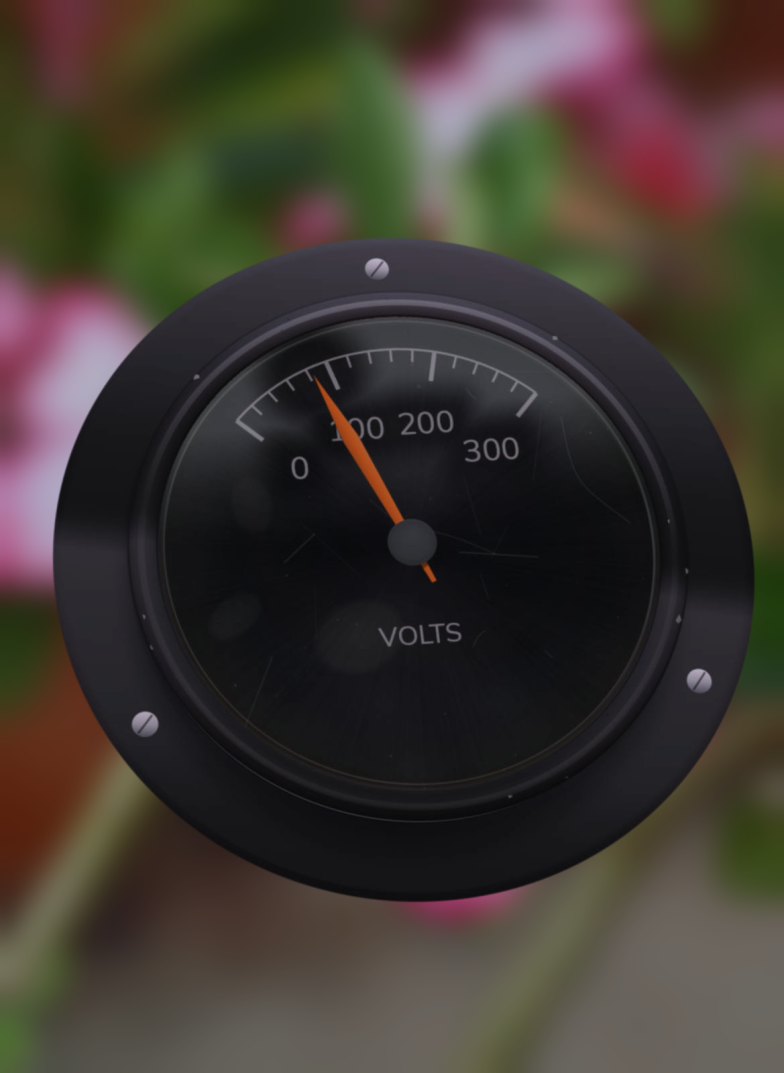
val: 80 (V)
